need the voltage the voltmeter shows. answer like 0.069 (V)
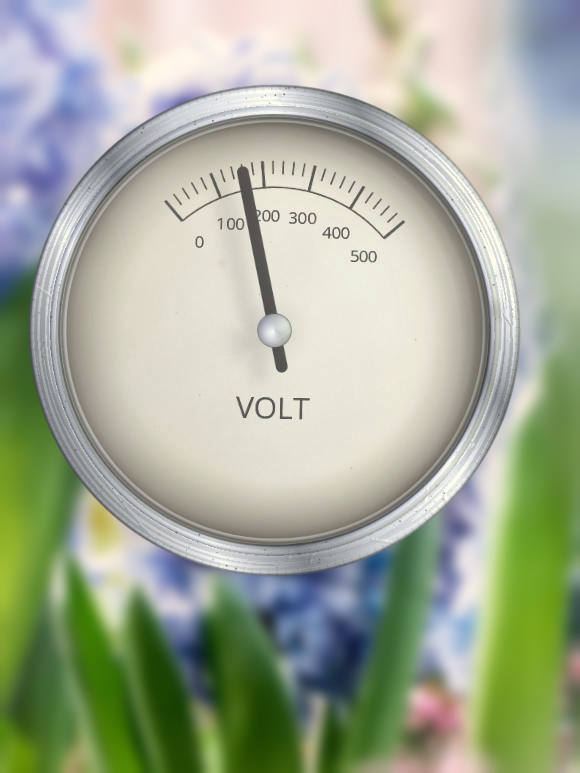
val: 160 (V)
